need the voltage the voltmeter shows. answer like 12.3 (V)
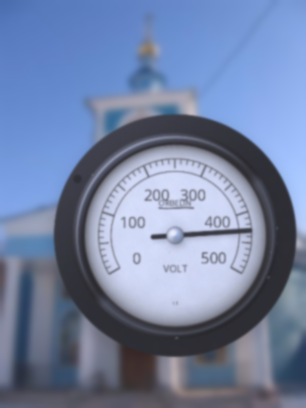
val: 430 (V)
